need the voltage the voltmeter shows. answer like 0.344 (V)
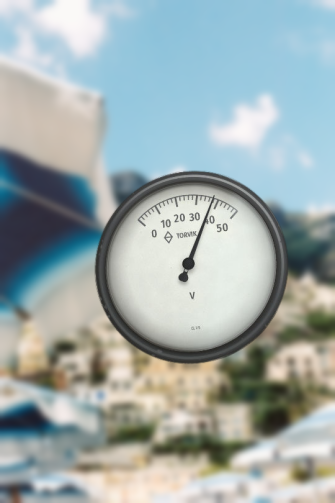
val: 38 (V)
